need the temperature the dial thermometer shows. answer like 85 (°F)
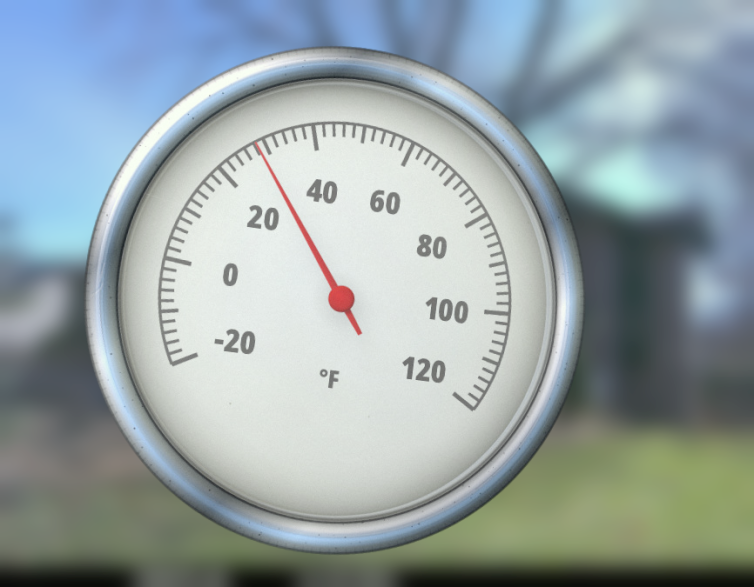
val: 28 (°F)
